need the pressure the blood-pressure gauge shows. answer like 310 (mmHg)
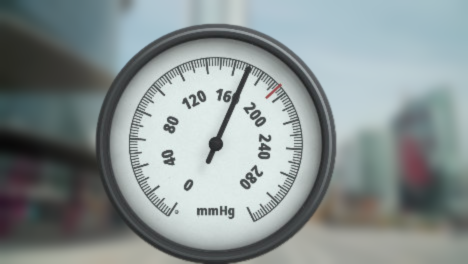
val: 170 (mmHg)
